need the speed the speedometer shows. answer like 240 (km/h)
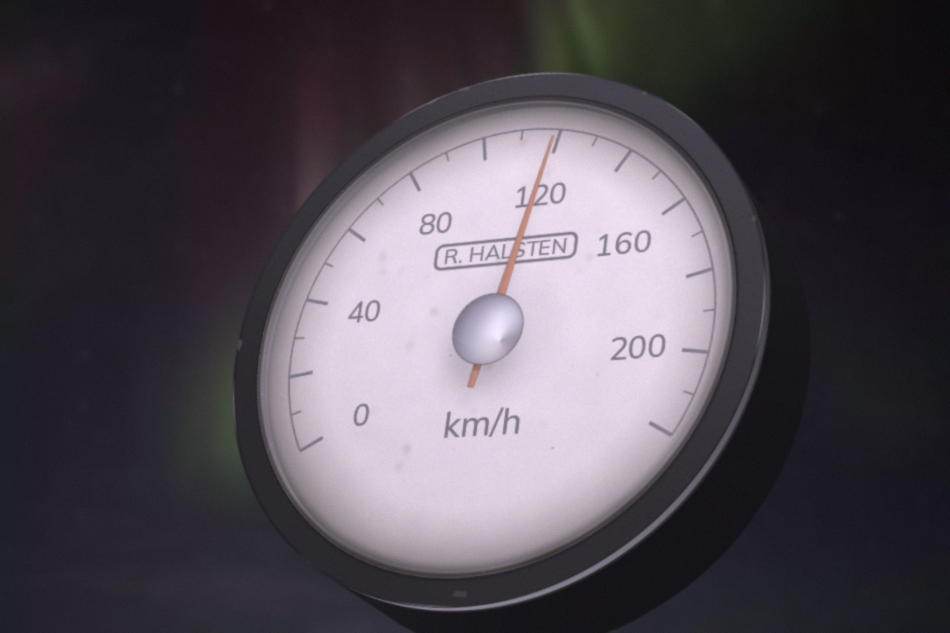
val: 120 (km/h)
